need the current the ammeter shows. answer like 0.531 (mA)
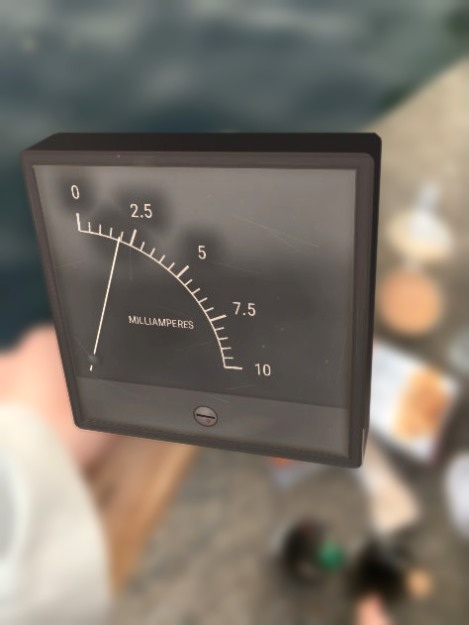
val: 2 (mA)
